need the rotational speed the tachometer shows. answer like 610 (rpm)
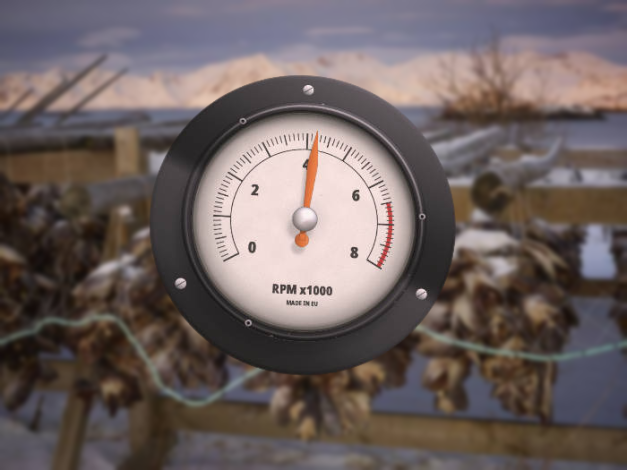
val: 4200 (rpm)
